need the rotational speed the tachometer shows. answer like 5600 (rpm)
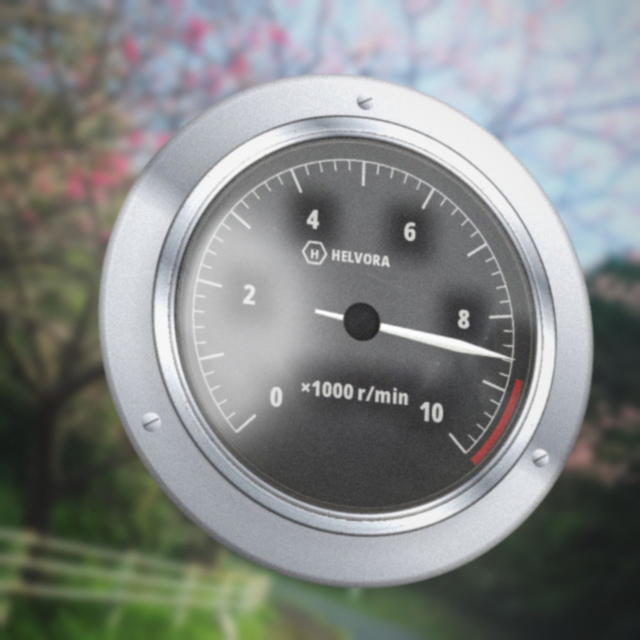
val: 8600 (rpm)
